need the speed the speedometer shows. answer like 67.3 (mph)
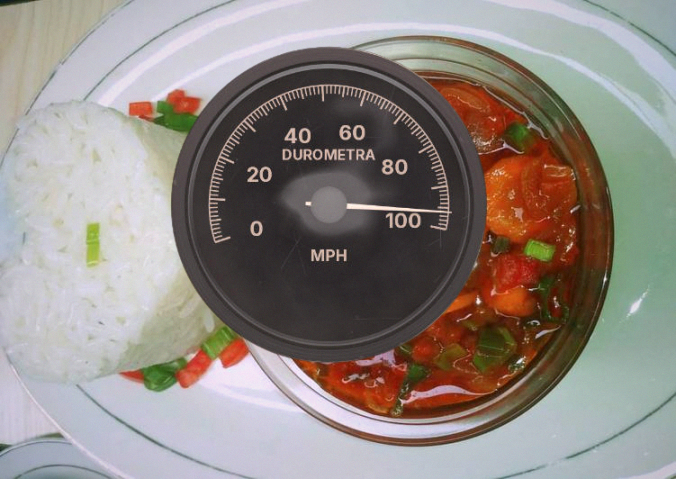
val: 96 (mph)
